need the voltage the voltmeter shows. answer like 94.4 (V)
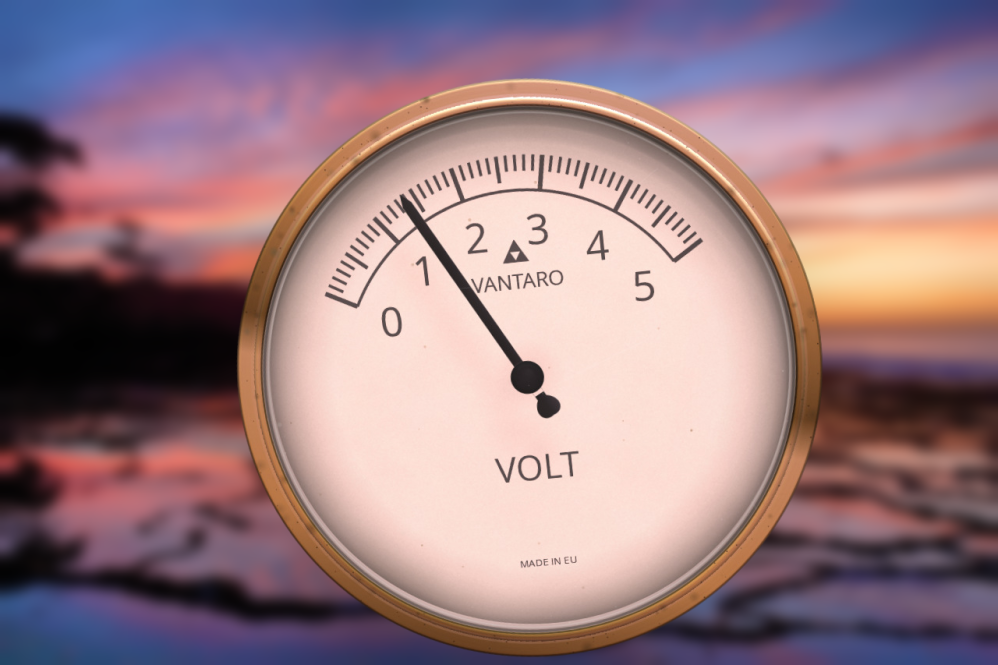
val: 1.4 (V)
